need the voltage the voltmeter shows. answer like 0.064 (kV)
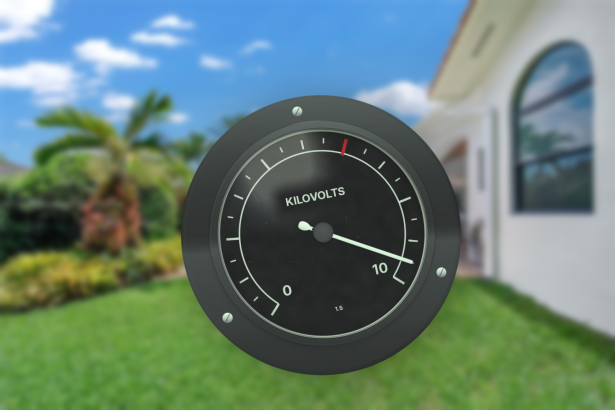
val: 9.5 (kV)
